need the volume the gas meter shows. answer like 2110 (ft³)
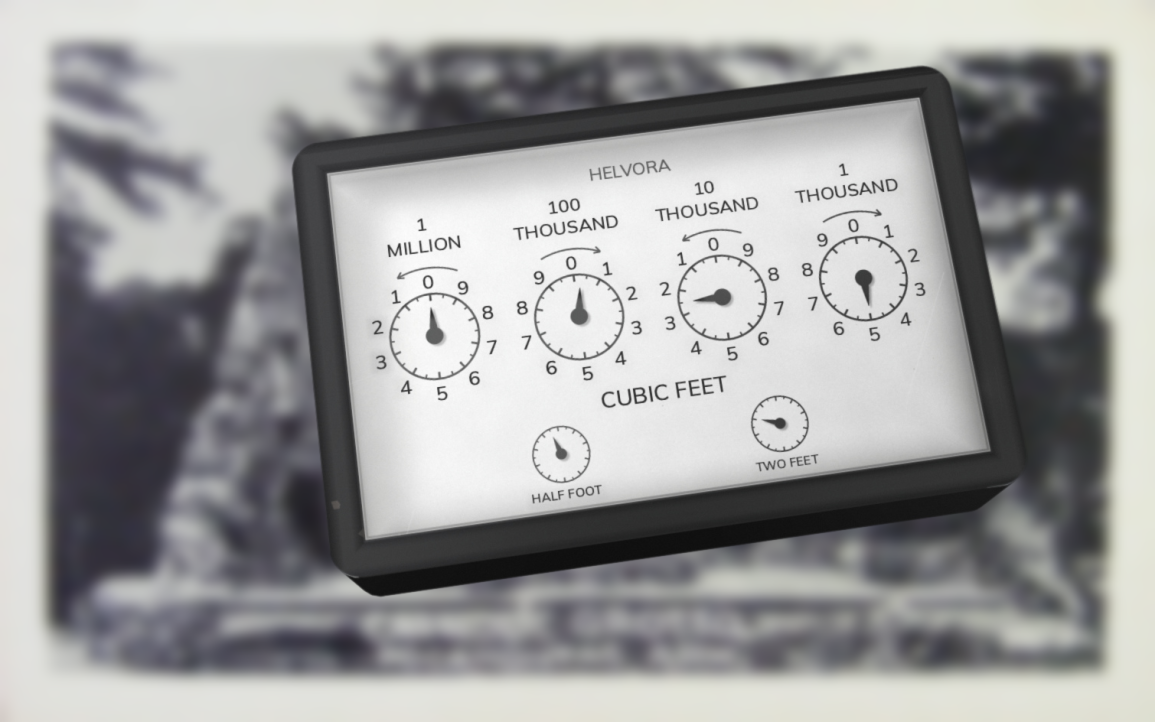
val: 2500 (ft³)
